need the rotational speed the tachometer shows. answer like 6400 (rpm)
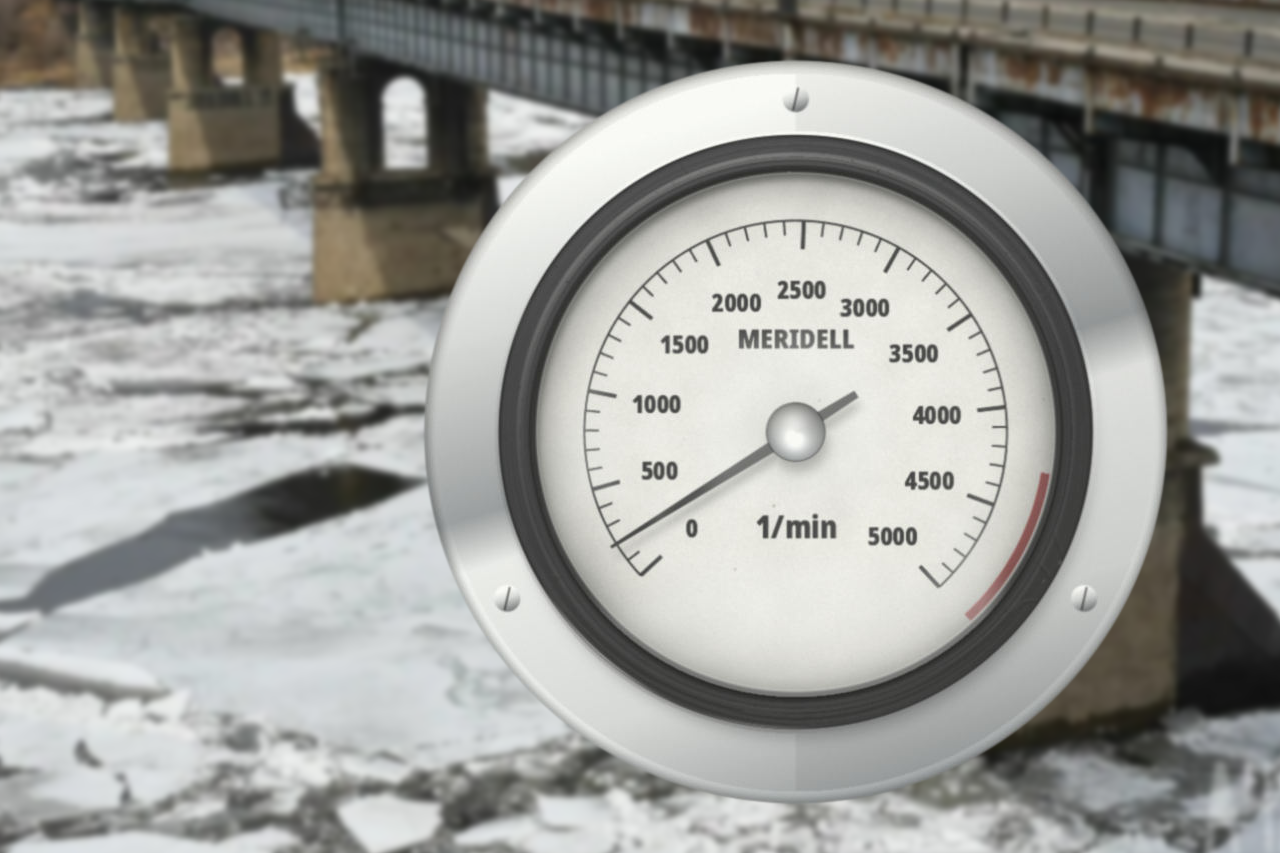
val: 200 (rpm)
